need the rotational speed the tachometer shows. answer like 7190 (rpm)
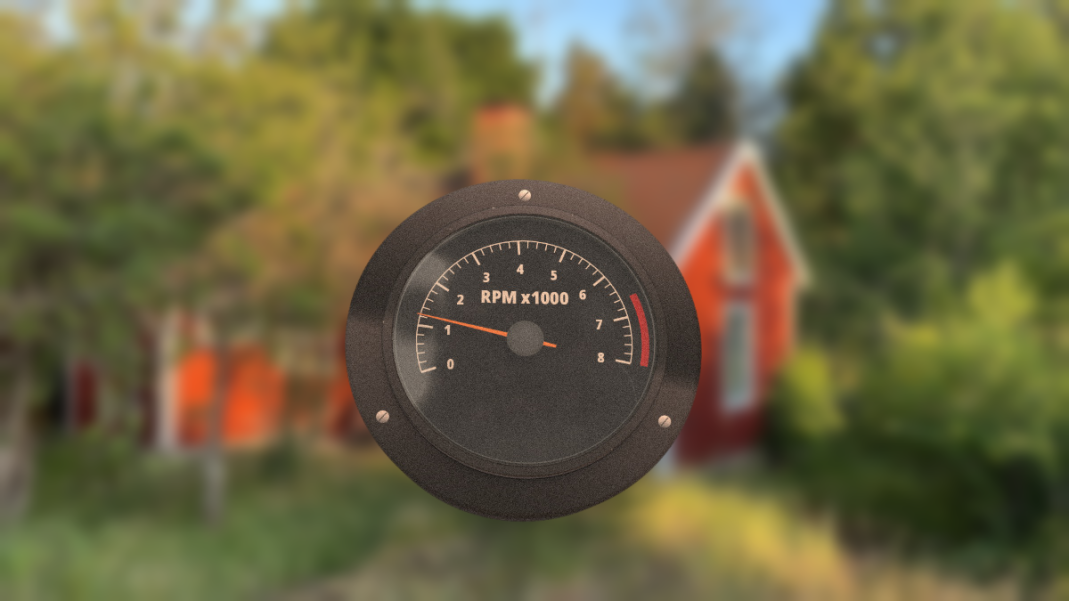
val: 1200 (rpm)
